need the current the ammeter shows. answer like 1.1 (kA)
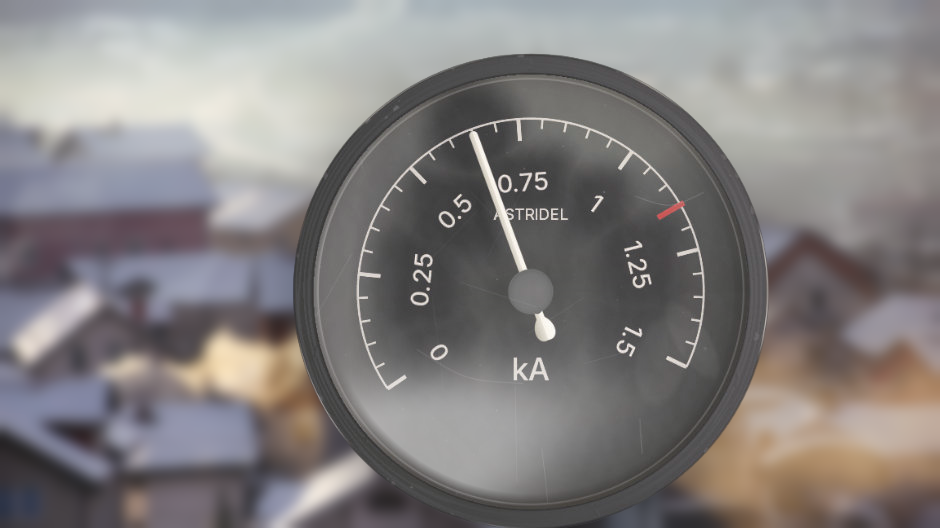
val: 0.65 (kA)
